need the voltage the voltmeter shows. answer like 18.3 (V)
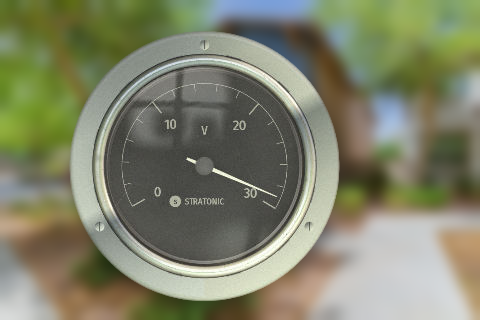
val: 29 (V)
